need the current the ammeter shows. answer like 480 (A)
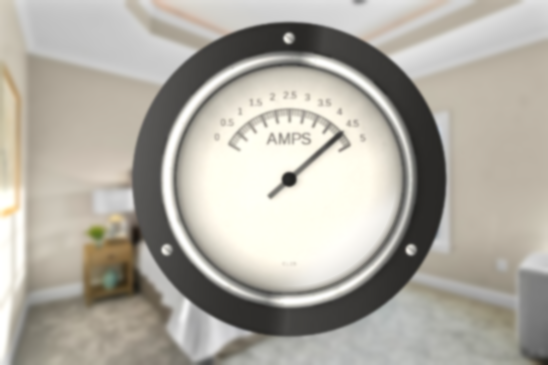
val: 4.5 (A)
